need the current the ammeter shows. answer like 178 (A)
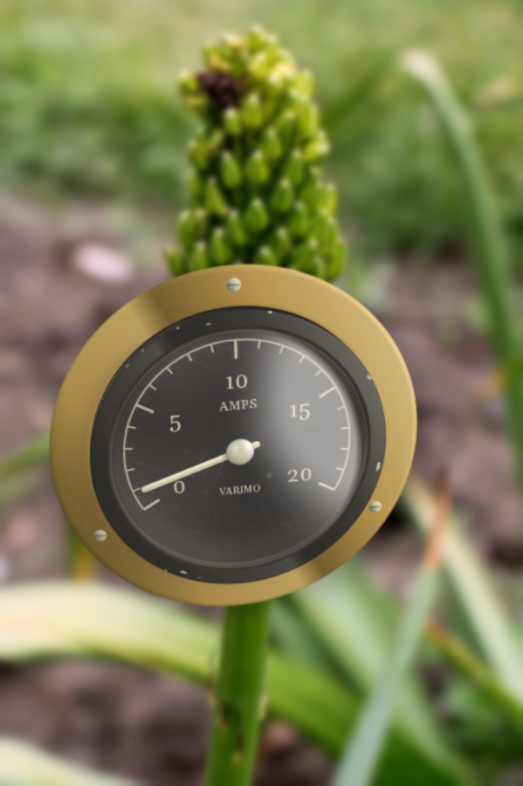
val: 1 (A)
